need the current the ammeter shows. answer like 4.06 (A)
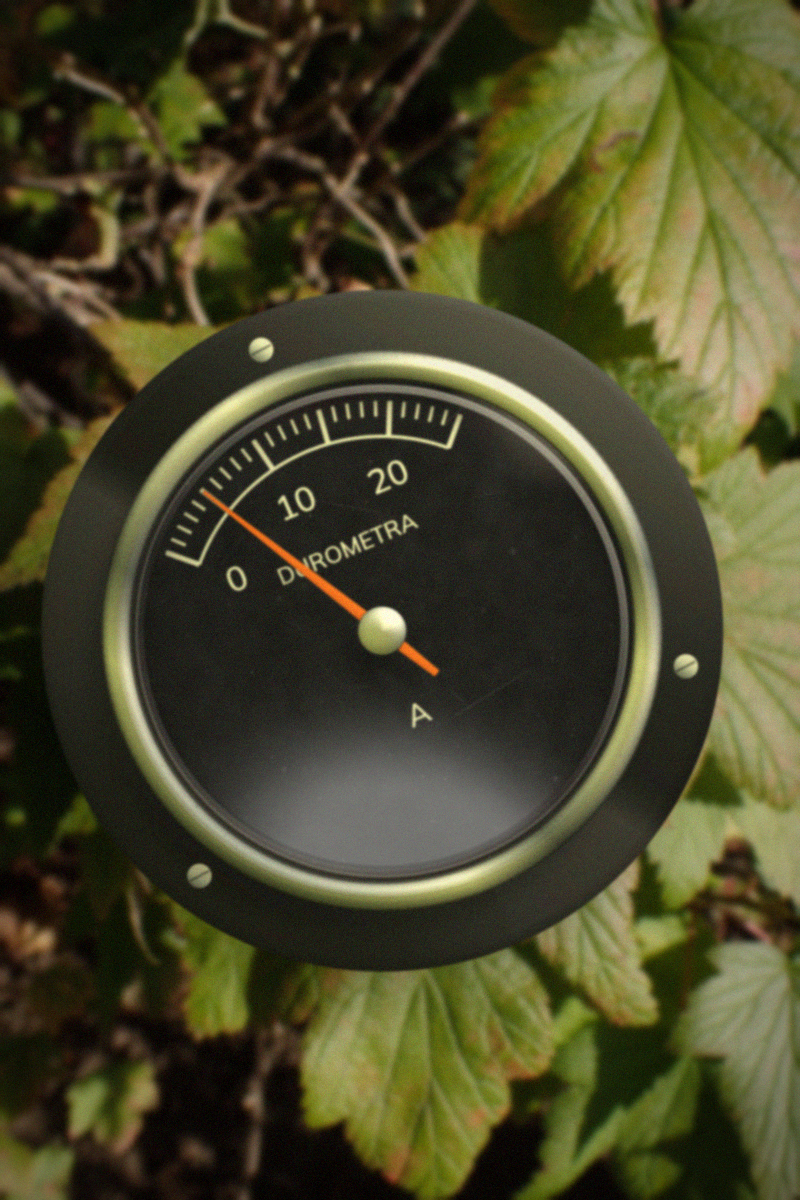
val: 5 (A)
